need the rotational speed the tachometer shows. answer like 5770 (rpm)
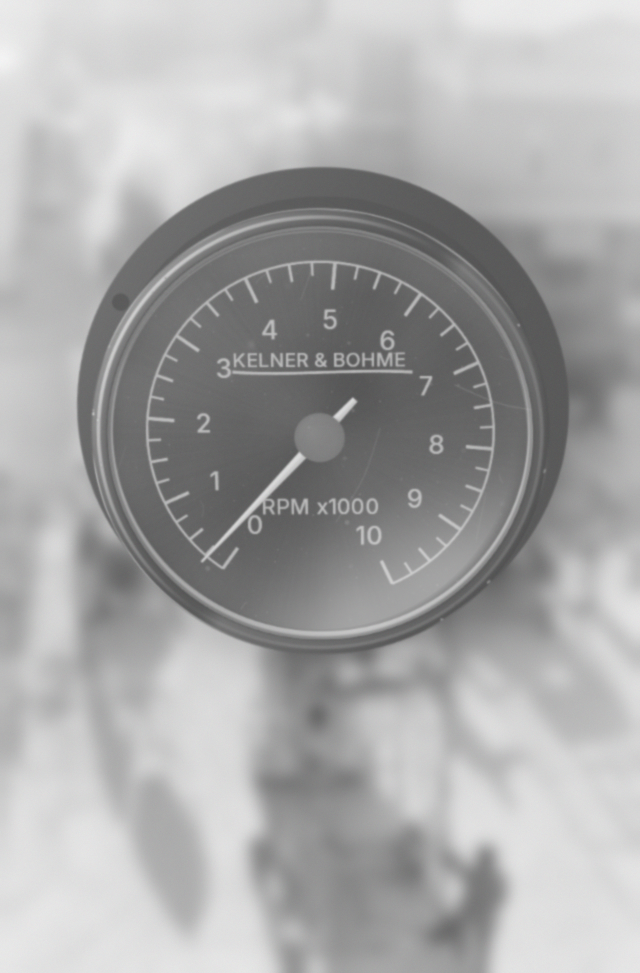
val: 250 (rpm)
